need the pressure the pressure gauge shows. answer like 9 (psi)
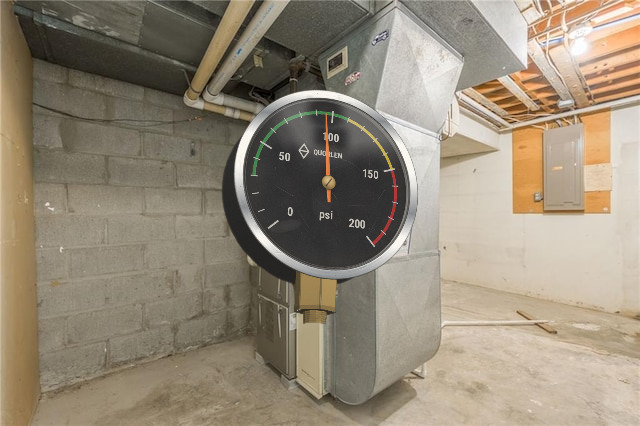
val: 95 (psi)
